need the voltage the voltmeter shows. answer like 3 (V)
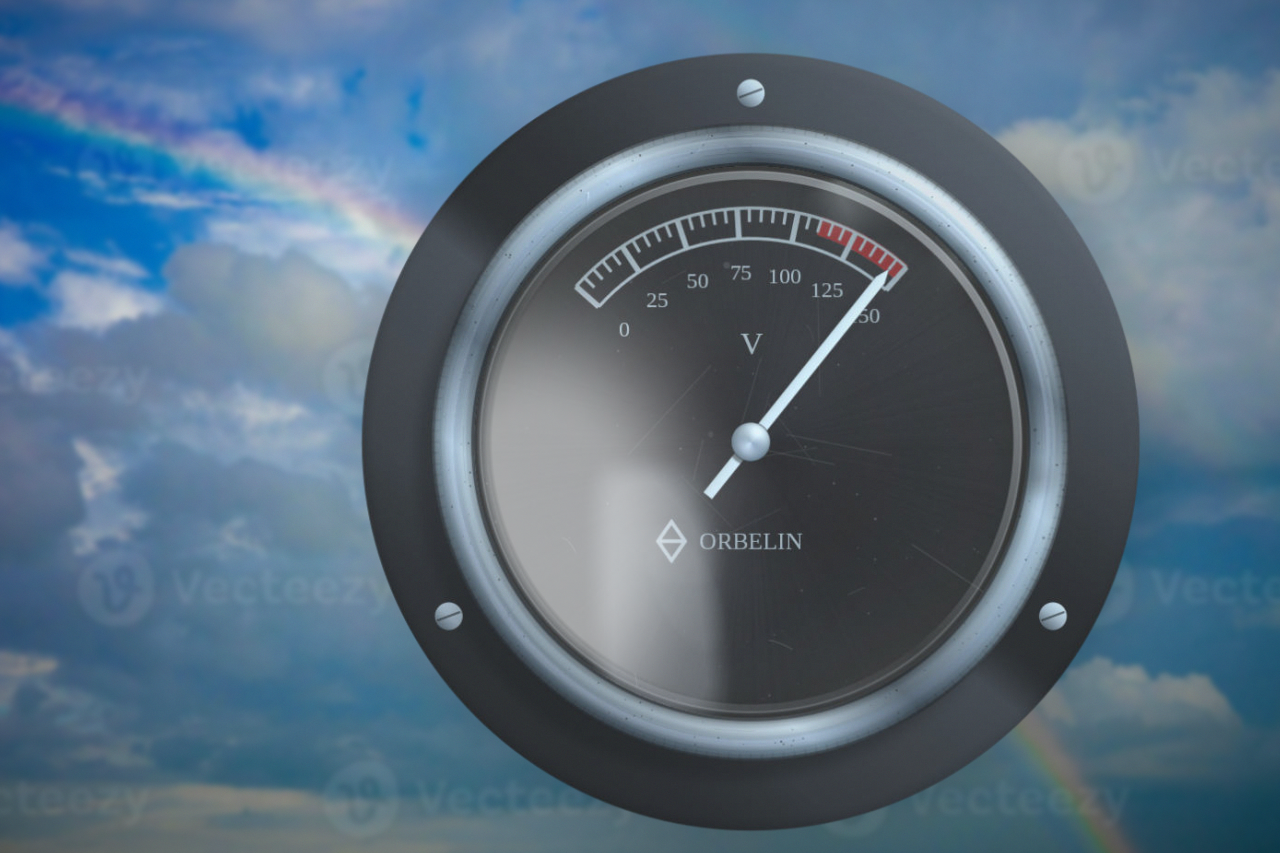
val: 145 (V)
